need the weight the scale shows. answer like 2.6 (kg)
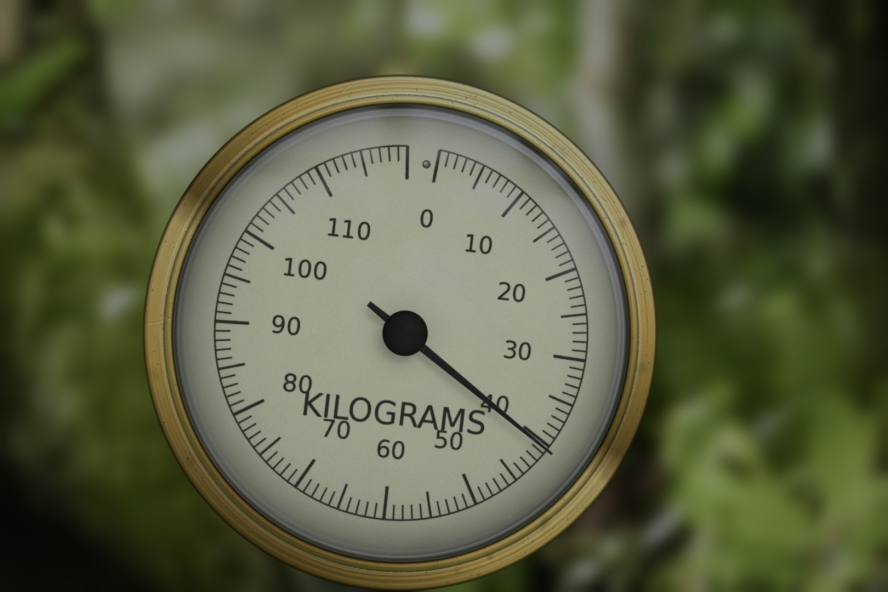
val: 40.5 (kg)
